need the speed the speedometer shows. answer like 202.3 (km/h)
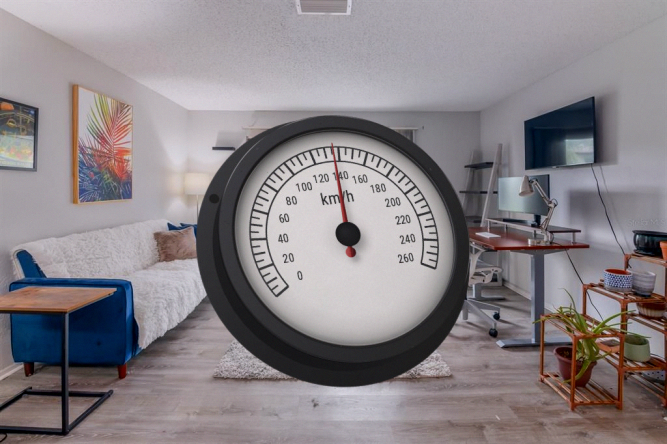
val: 135 (km/h)
